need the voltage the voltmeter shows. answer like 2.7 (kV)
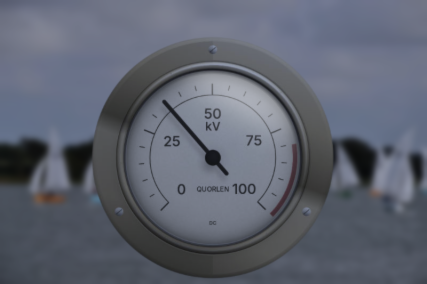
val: 35 (kV)
